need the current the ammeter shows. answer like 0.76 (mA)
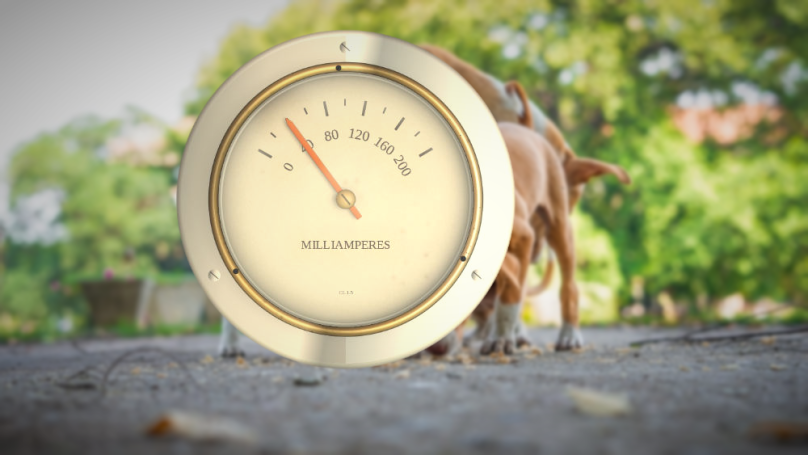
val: 40 (mA)
